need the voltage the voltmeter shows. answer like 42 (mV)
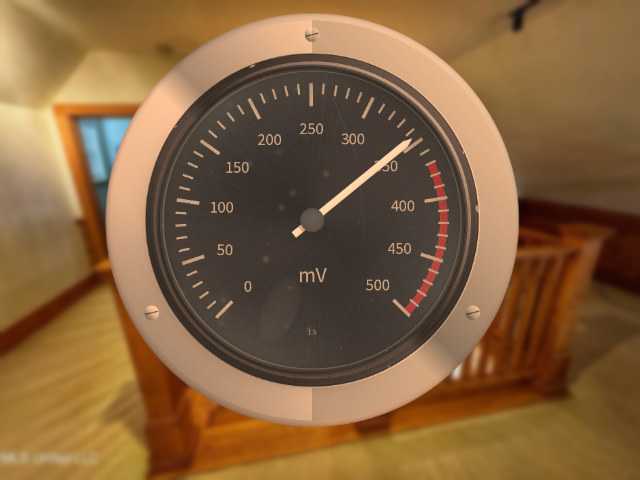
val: 345 (mV)
